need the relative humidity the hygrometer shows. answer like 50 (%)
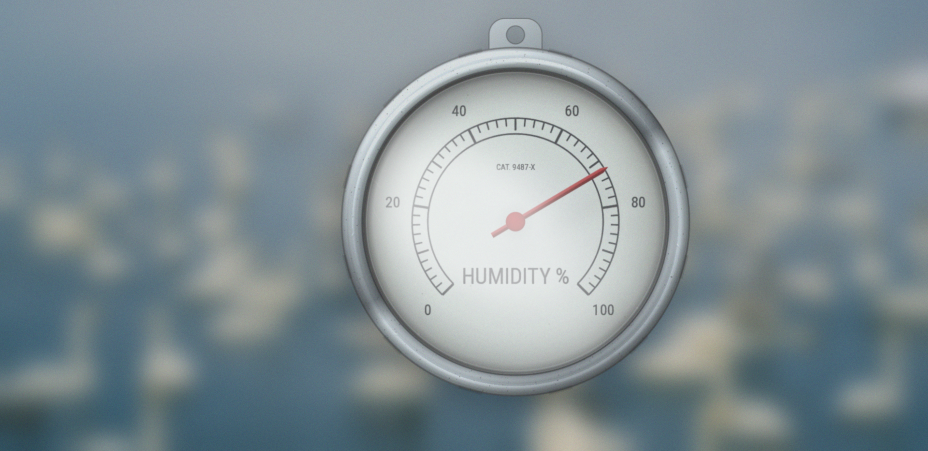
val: 72 (%)
